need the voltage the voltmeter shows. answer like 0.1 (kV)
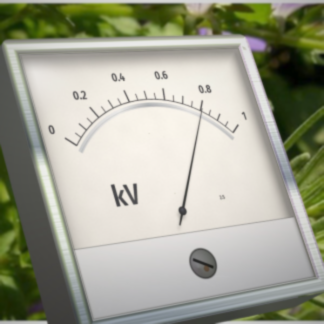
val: 0.8 (kV)
